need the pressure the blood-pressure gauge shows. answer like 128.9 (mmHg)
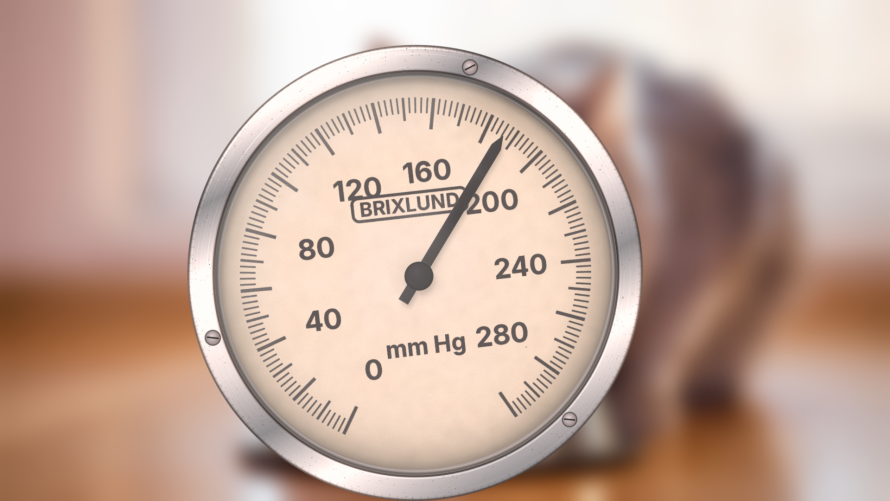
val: 186 (mmHg)
